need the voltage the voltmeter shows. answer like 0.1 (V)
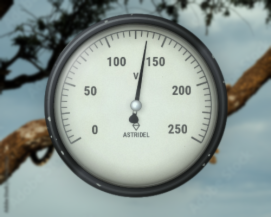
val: 135 (V)
